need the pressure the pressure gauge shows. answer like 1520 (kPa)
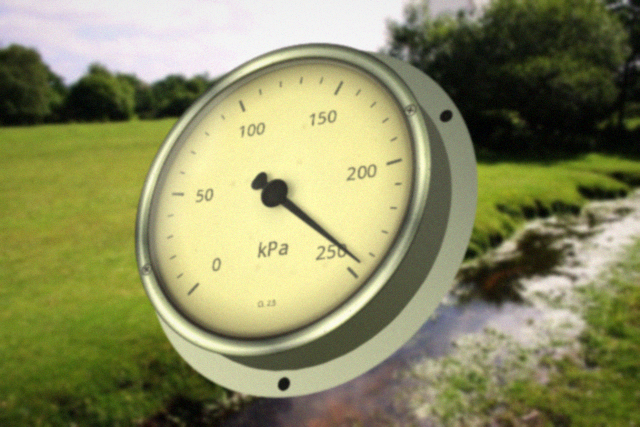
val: 245 (kPa)
